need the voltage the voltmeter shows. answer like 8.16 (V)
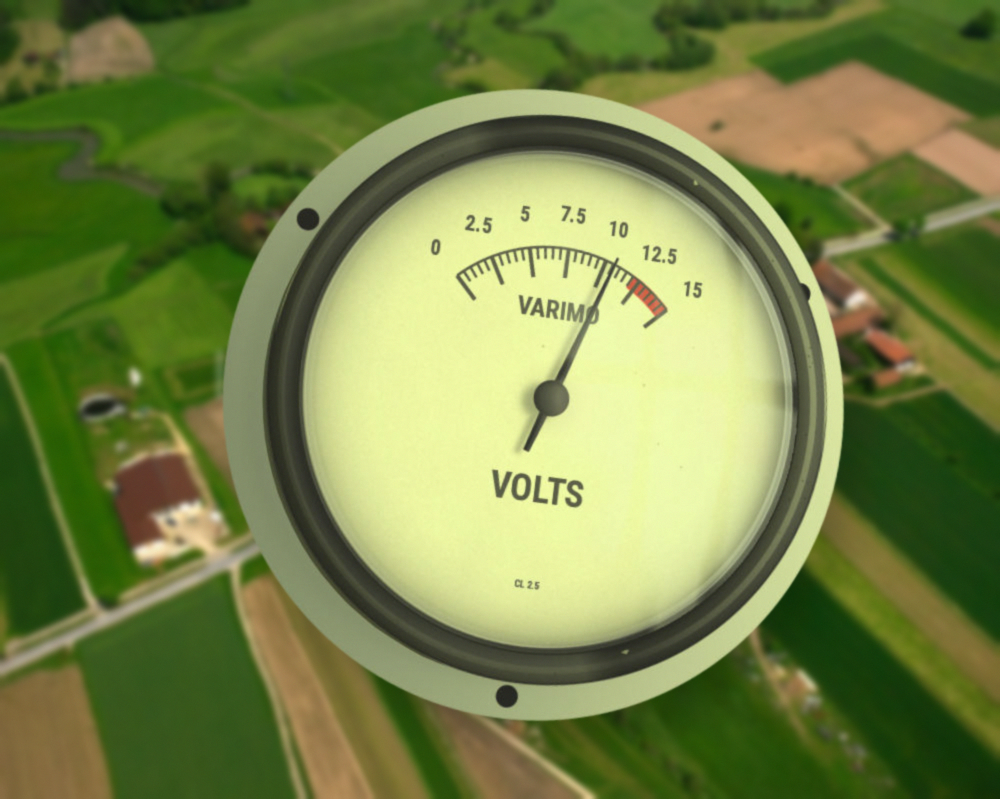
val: 10.5 (V)
